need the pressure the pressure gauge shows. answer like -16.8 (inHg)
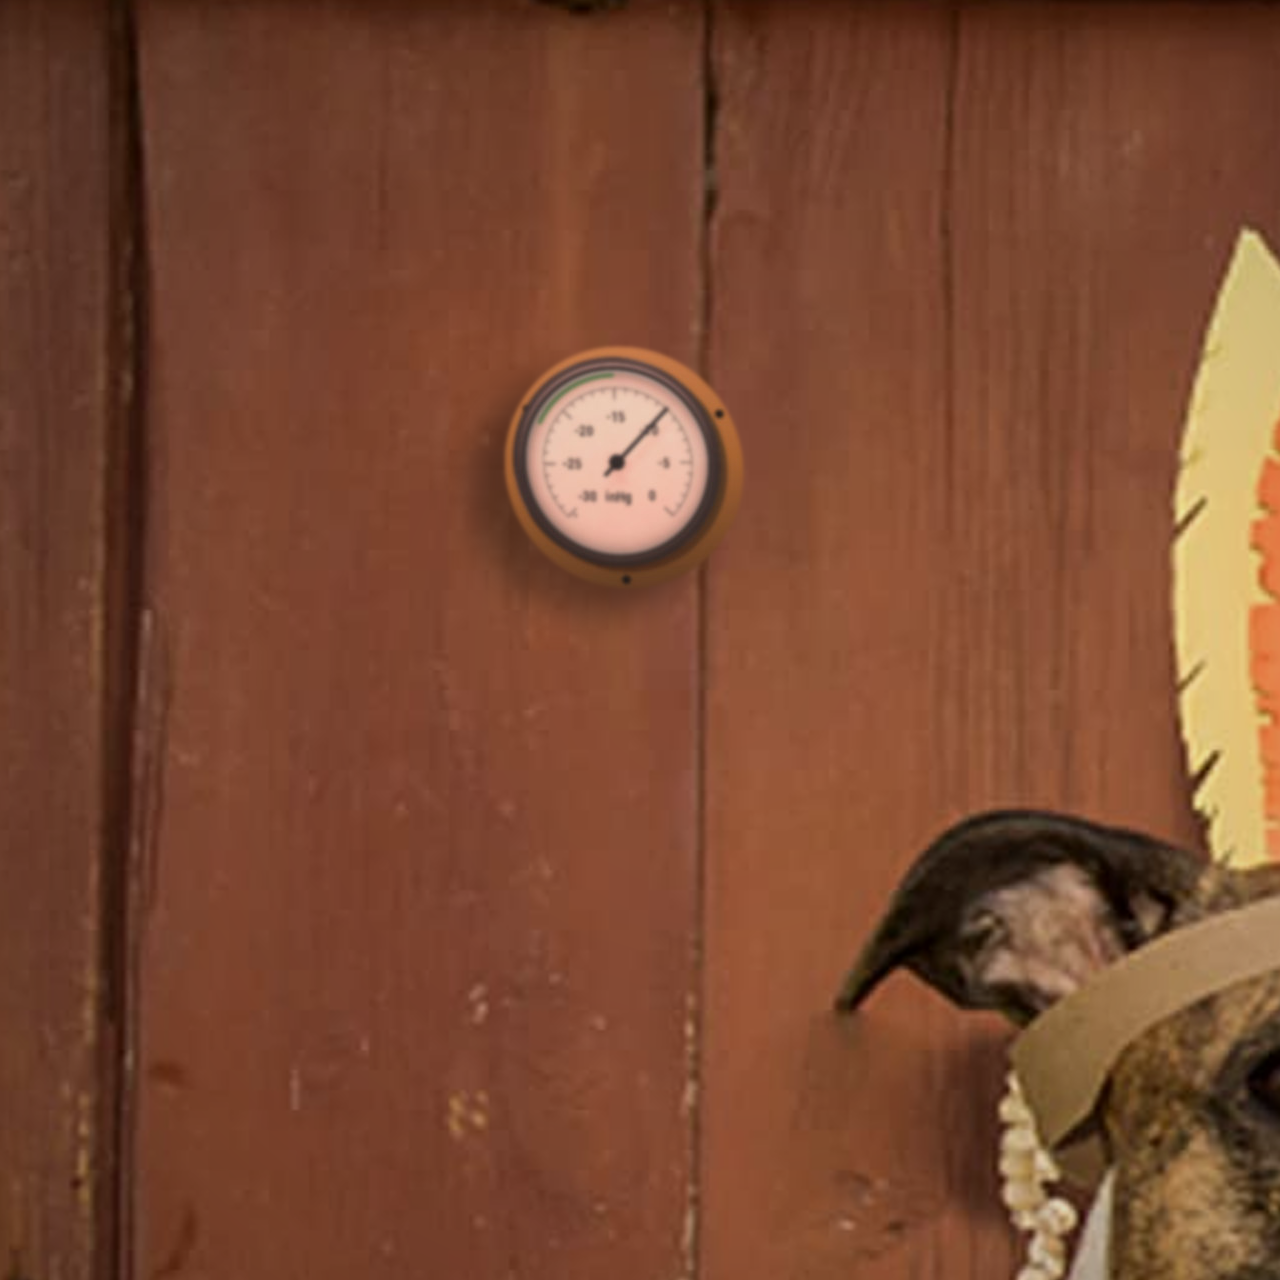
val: -10 (inHg)
